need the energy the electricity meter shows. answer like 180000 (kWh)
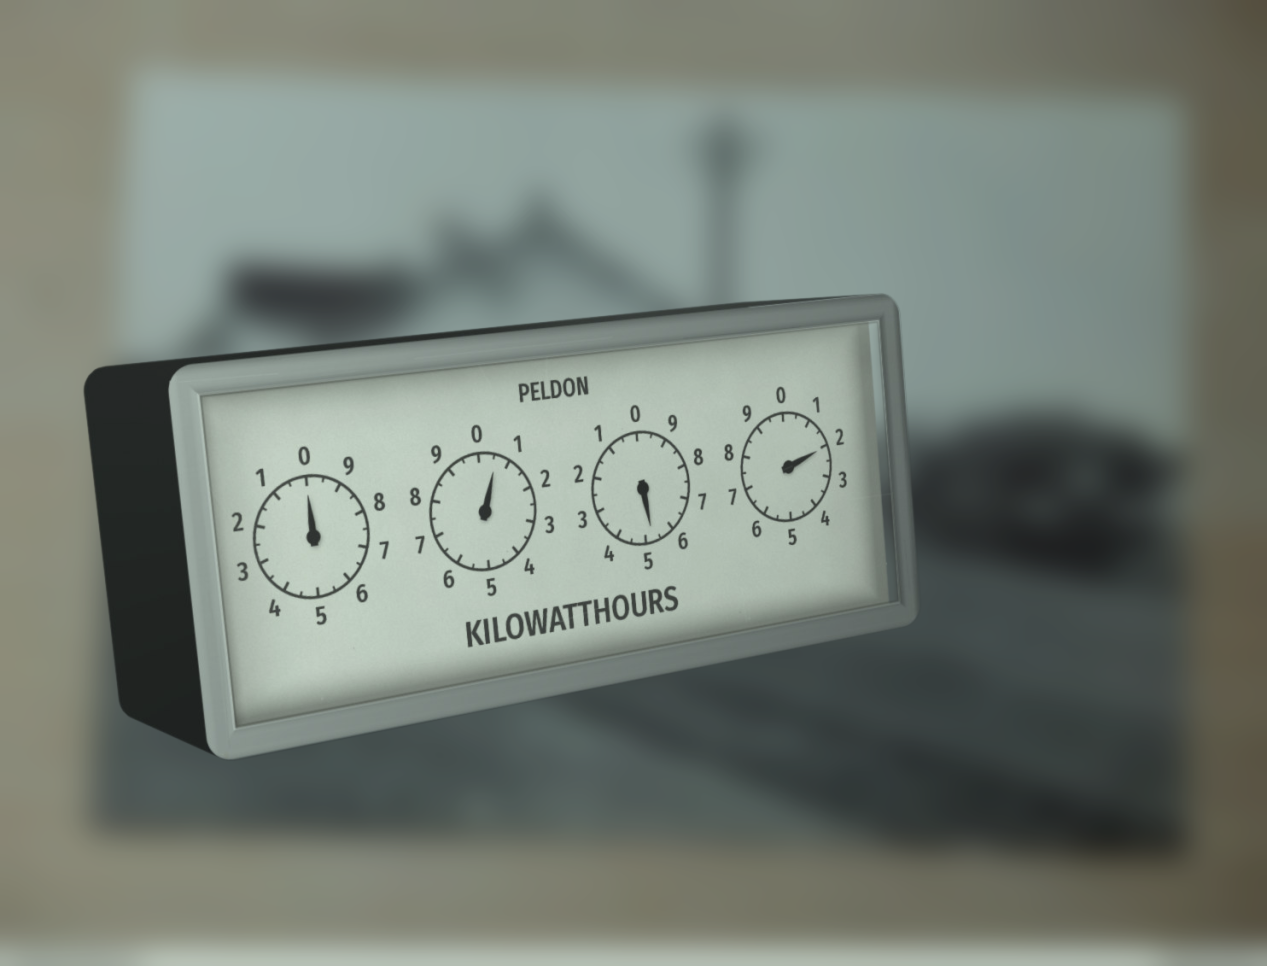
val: 52 (kWh)
